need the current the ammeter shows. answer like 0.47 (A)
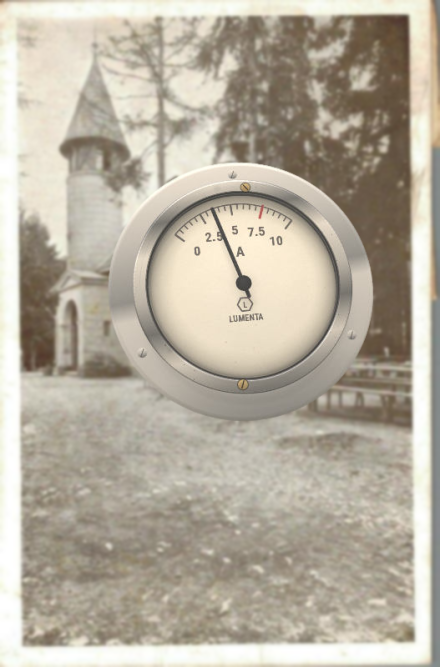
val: 3.5 (A)
